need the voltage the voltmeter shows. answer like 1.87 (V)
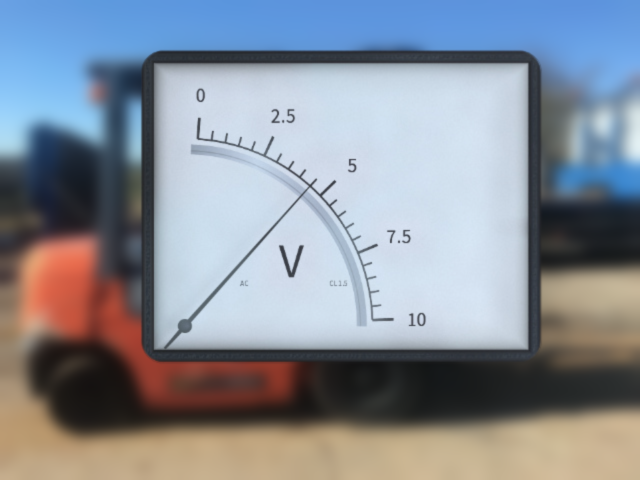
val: 4.5 (V)
